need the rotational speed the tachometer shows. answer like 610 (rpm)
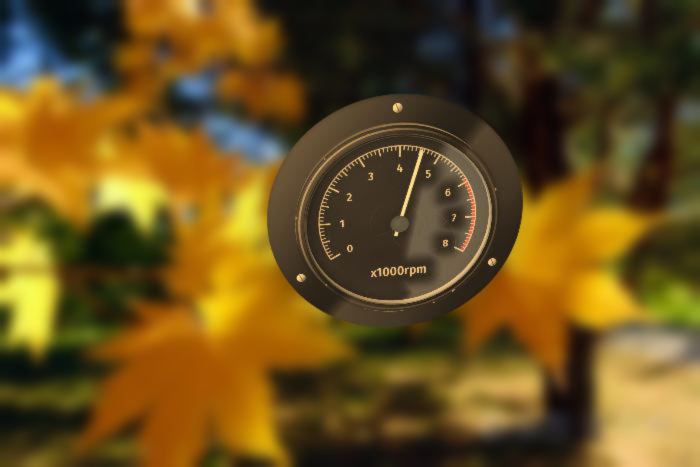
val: 4500 (rpm)
